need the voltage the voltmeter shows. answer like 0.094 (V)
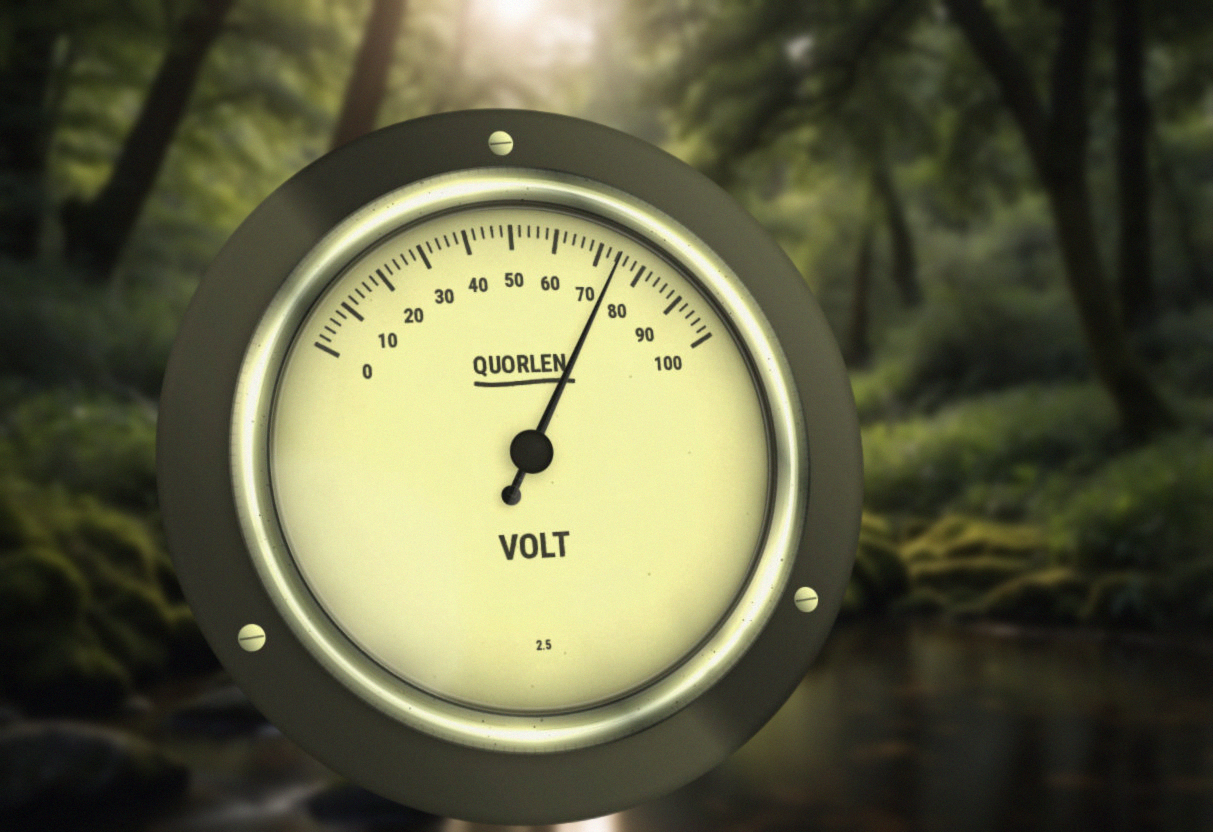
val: 74 (V)
